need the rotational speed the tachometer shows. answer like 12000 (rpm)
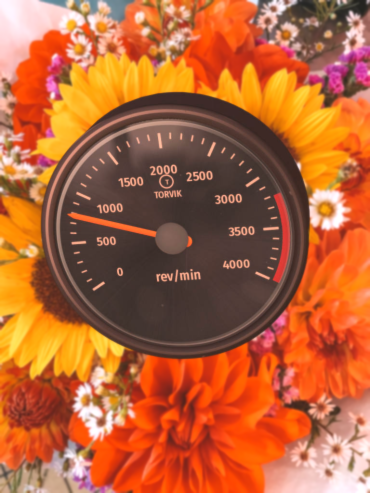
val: 800 (rpm)
